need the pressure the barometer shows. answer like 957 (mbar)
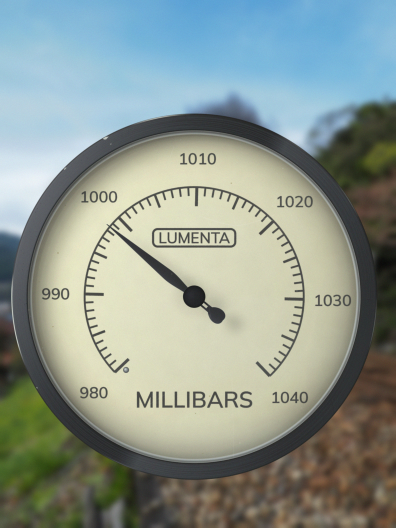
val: 998.5 (mbar)
